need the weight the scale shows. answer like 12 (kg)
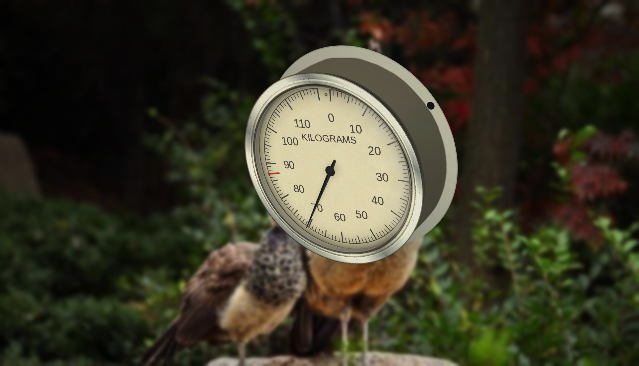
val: 70 (kg)
